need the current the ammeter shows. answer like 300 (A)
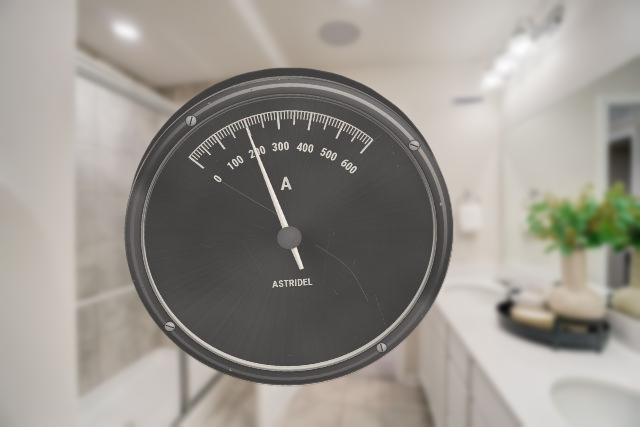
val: 200 (A)
